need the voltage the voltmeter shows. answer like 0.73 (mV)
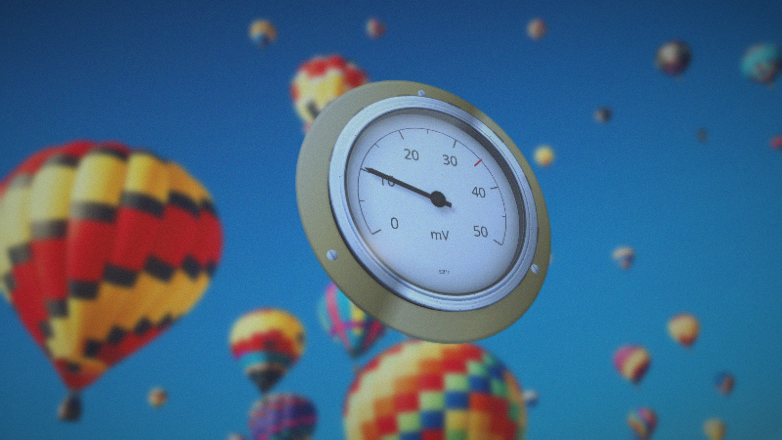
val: 10 (mV)
